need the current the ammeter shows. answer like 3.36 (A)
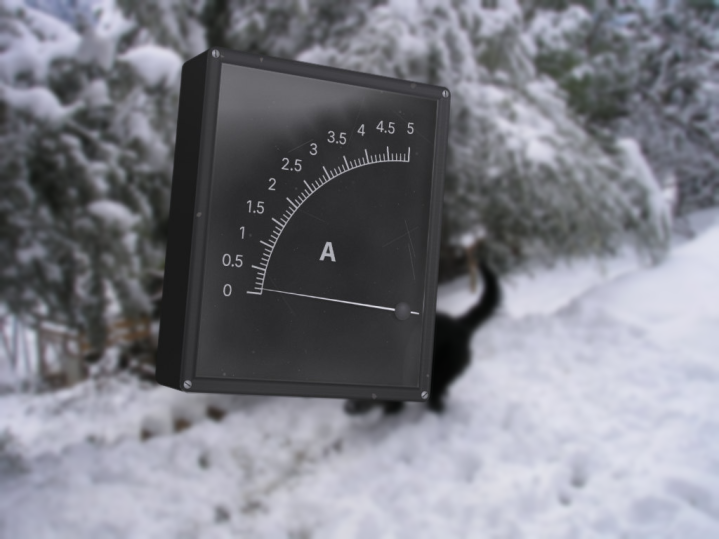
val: 0.1 (A)
